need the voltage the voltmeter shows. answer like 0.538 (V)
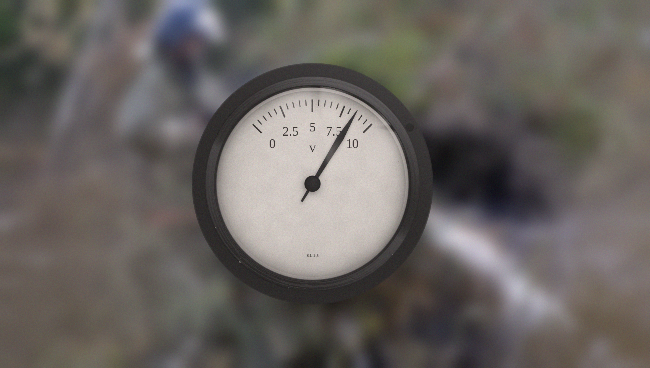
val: 8.5 (V)
